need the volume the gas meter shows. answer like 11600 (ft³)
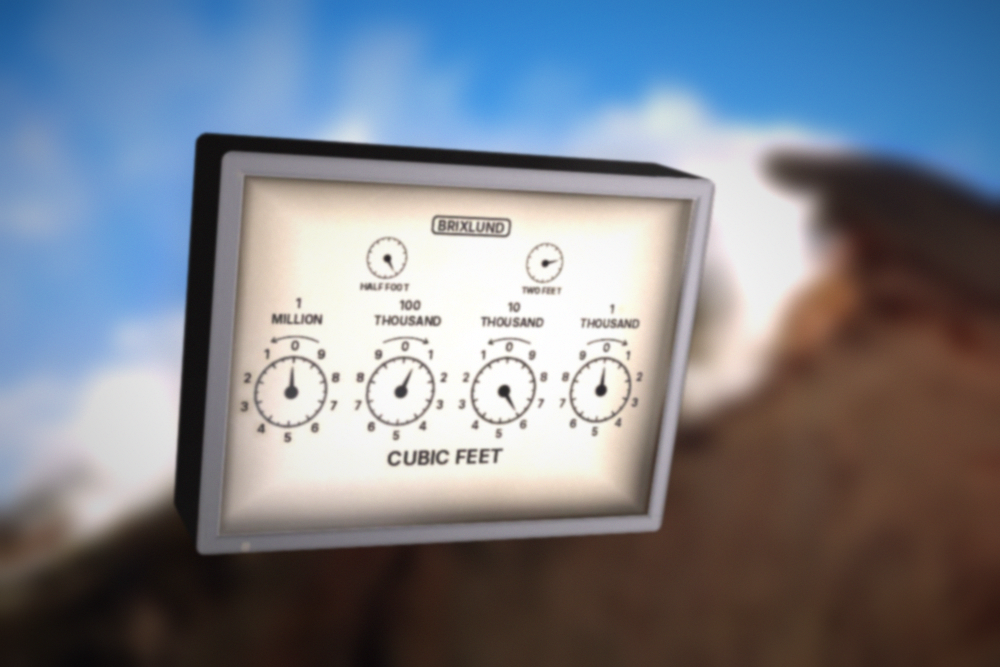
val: 6000 (ft³)
